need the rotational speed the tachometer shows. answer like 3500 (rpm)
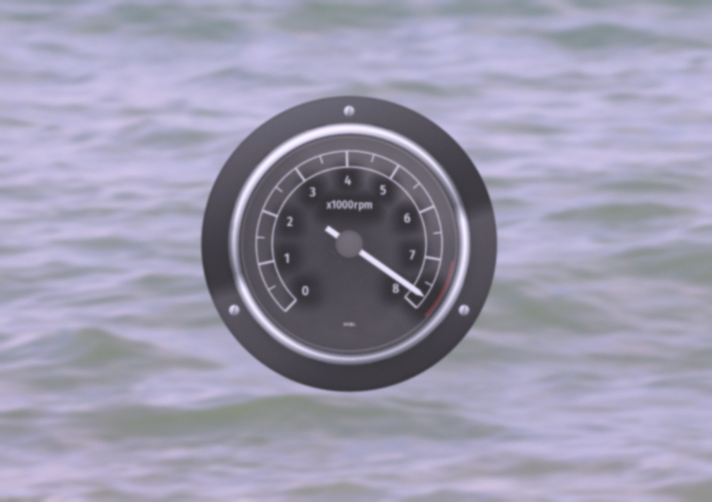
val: 7750 (rpm)
